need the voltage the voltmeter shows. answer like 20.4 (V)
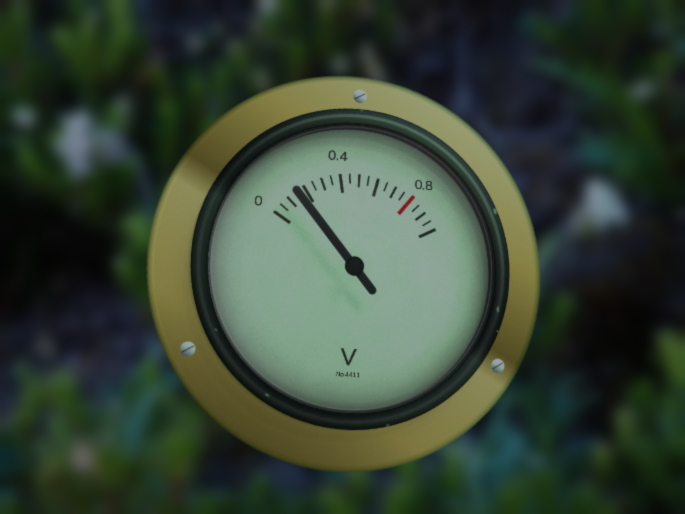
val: 0.15 (V)
